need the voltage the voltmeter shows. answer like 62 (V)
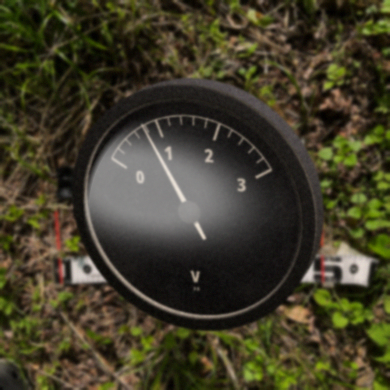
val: 0.8 (V)
